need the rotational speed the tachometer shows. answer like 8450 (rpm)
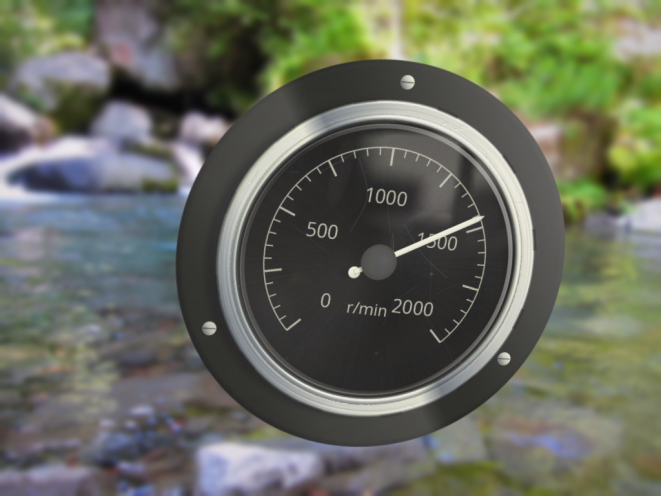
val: 1450 (rpm)
